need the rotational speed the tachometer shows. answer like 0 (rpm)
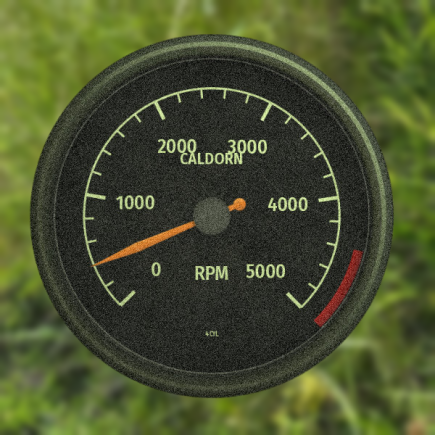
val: 400 (rpm)
